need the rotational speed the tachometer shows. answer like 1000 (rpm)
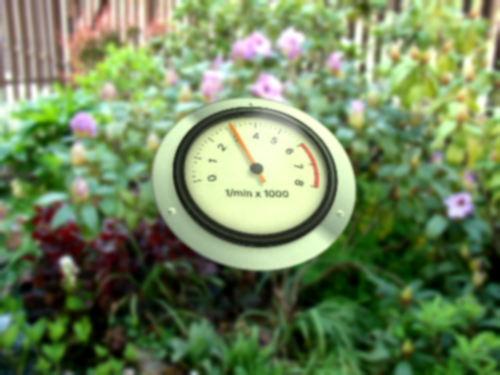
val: 3000 (rpm)
